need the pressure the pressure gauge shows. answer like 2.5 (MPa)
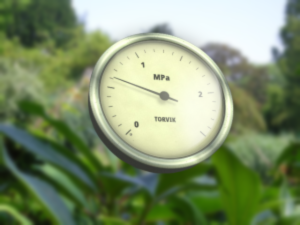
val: 0.6 (MPa)
